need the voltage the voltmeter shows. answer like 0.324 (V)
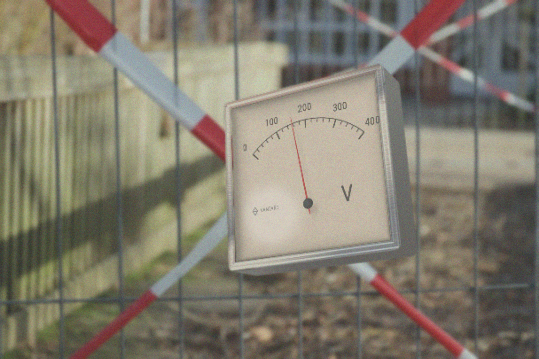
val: 160 (V)
